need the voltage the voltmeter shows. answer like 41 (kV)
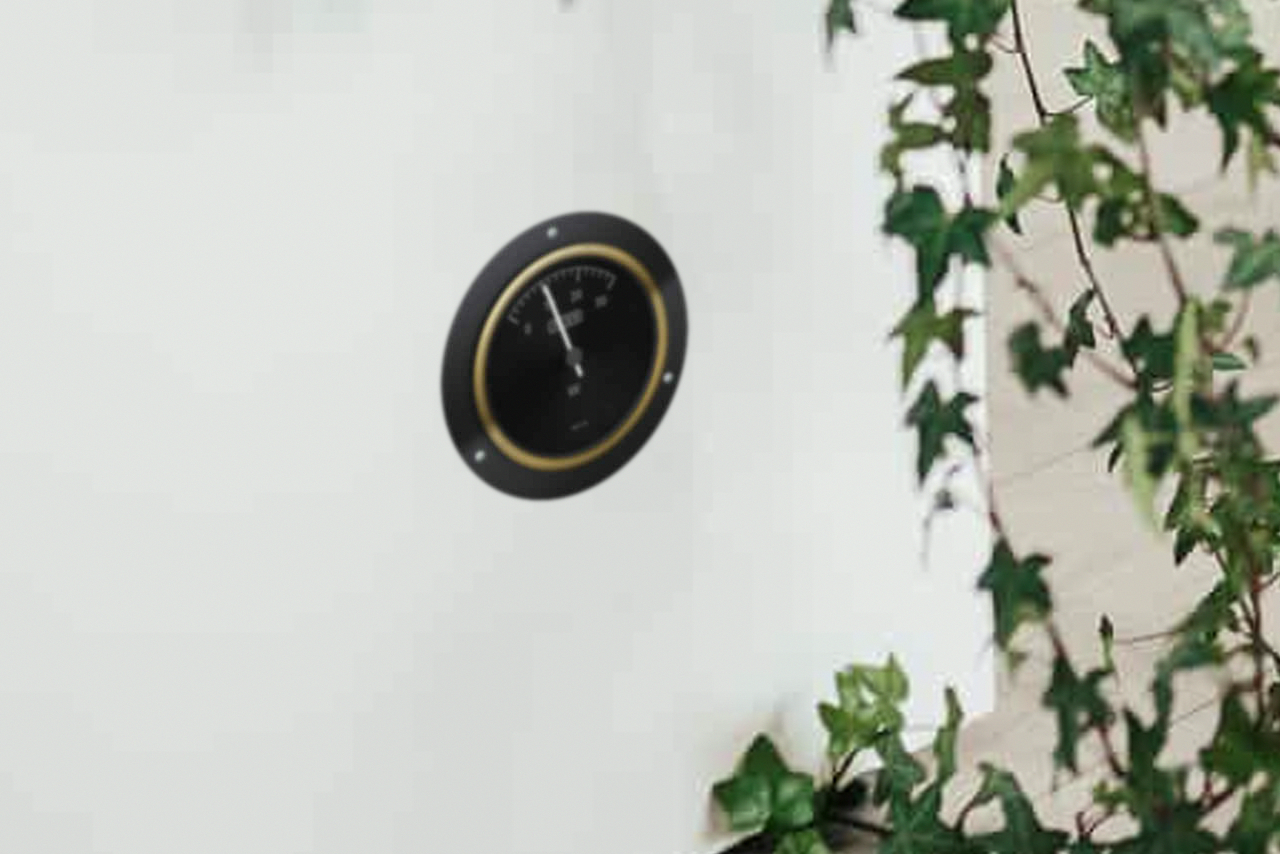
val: 10 (kV)
